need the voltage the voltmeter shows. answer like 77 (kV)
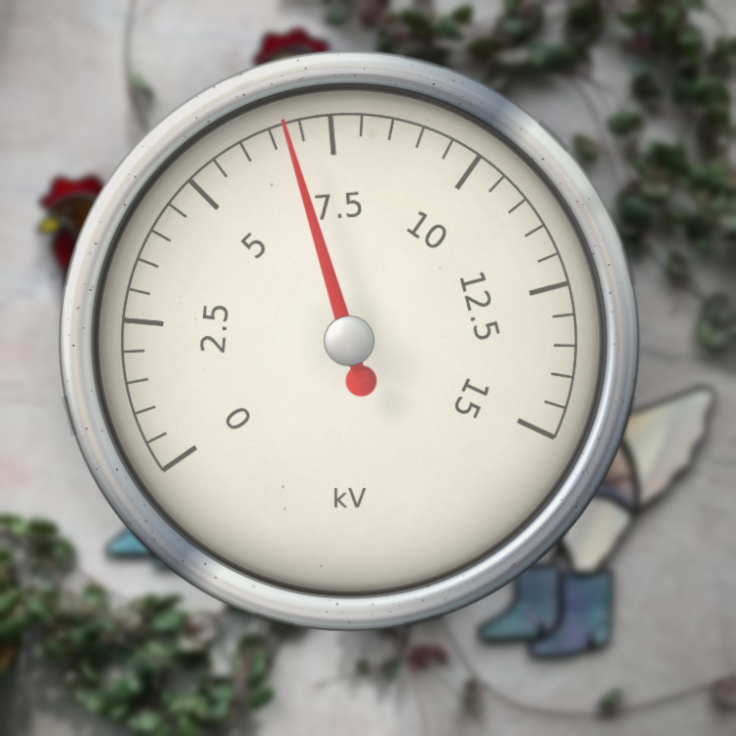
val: 6.75 (kV)
